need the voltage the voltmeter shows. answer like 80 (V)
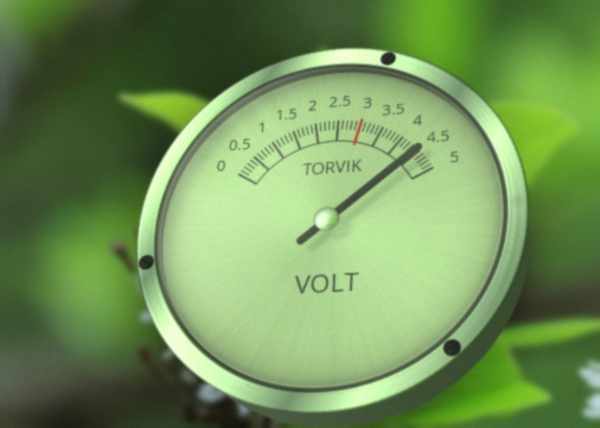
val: 4.5 (V)
